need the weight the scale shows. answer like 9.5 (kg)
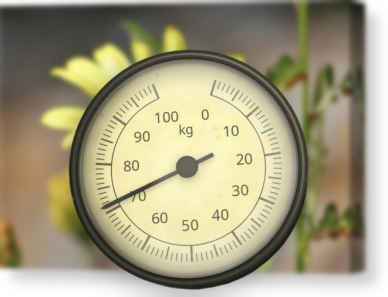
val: 71 (kg)
